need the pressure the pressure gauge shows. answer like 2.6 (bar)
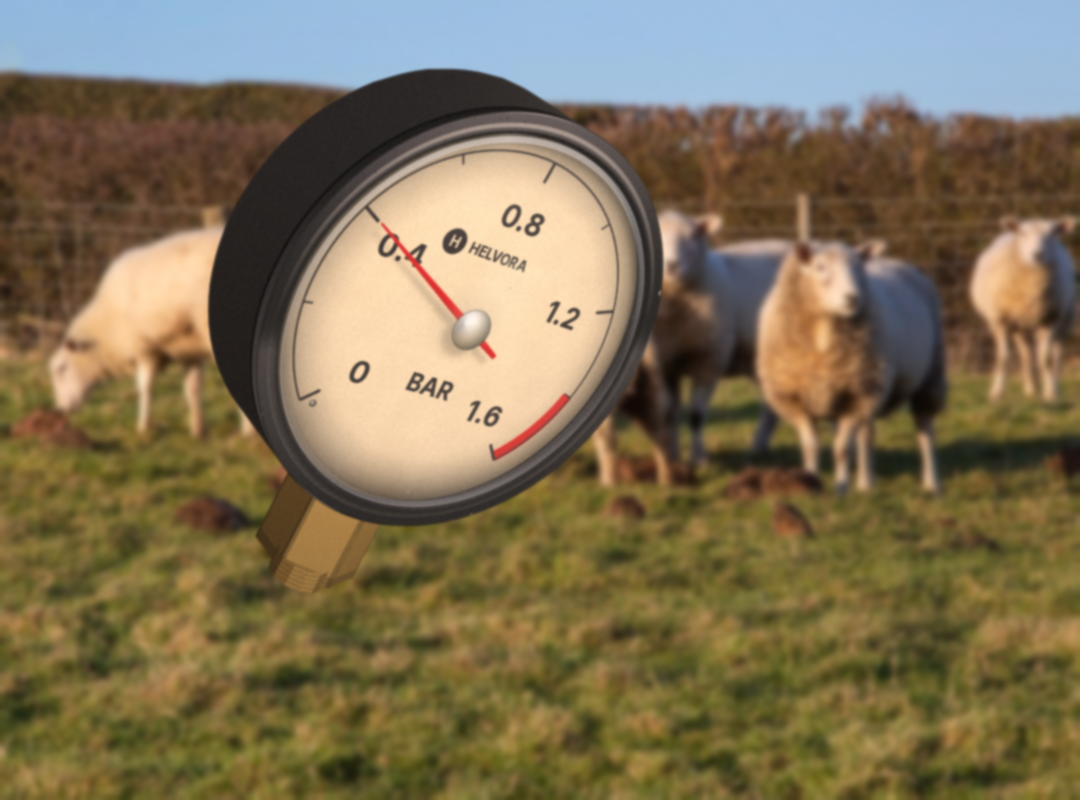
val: 0.4 (bar)
